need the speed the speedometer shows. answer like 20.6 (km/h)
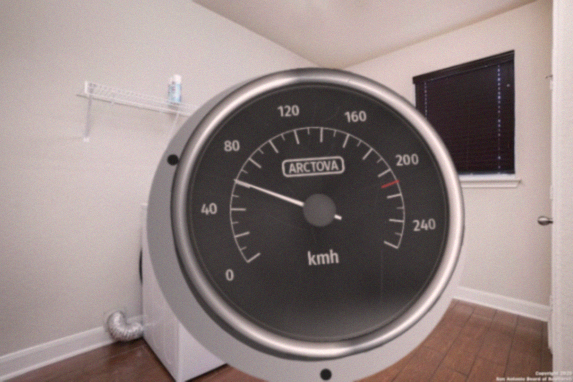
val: 60 (km/h)
